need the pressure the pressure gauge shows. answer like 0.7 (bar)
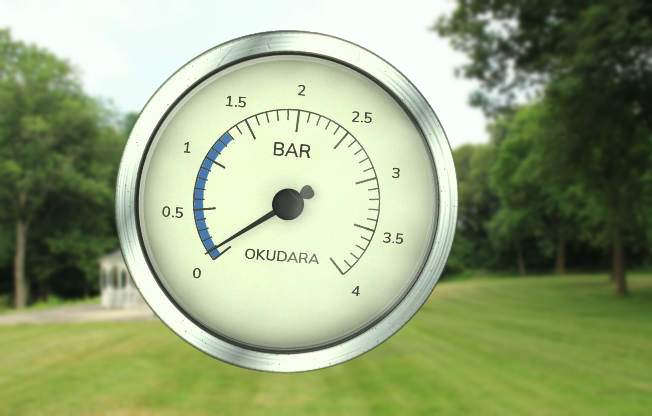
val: 0.1 (bar)
